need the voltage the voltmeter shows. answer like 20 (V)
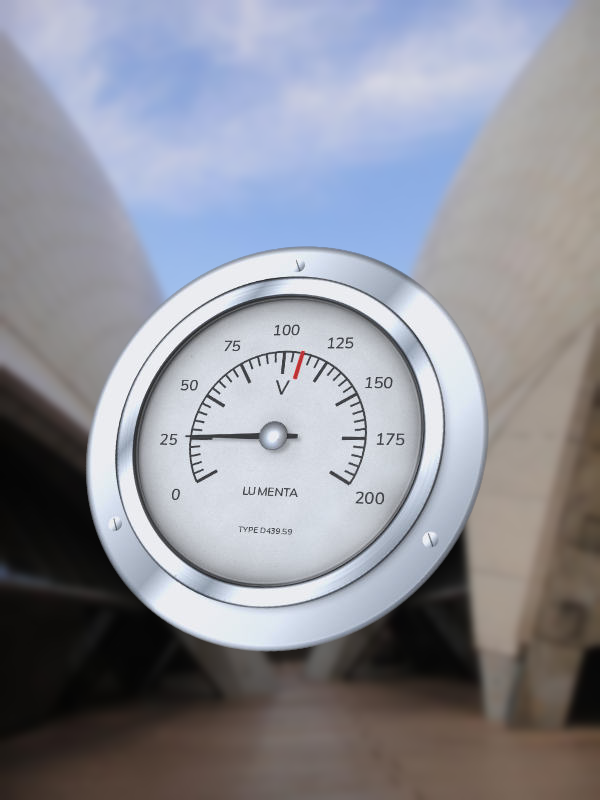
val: 25 (V)
